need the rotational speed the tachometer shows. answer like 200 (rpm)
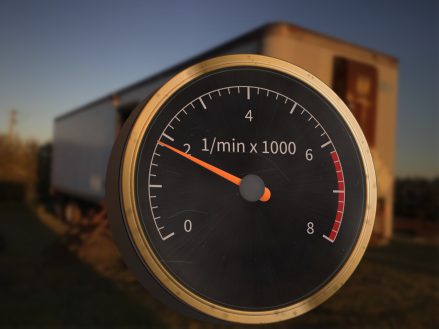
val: 1800 (rpm)
